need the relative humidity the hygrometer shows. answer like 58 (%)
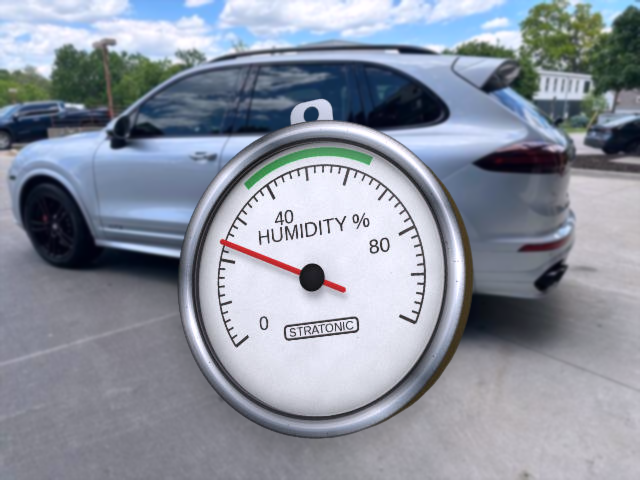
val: 24 (%)
